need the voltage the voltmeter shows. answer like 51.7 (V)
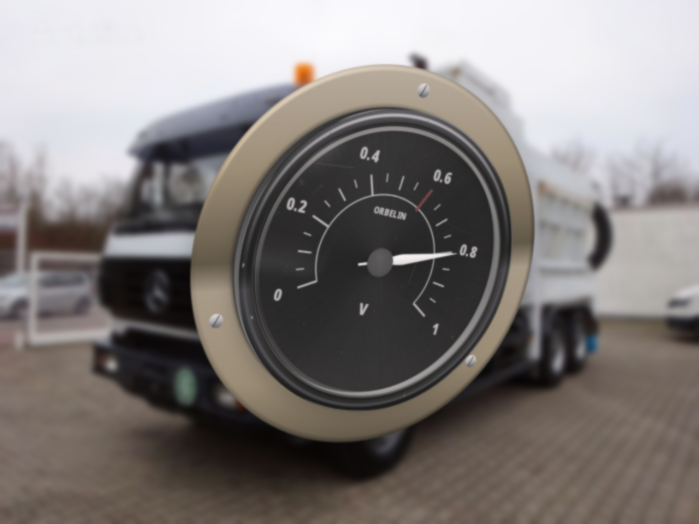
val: 0.8 (V)
